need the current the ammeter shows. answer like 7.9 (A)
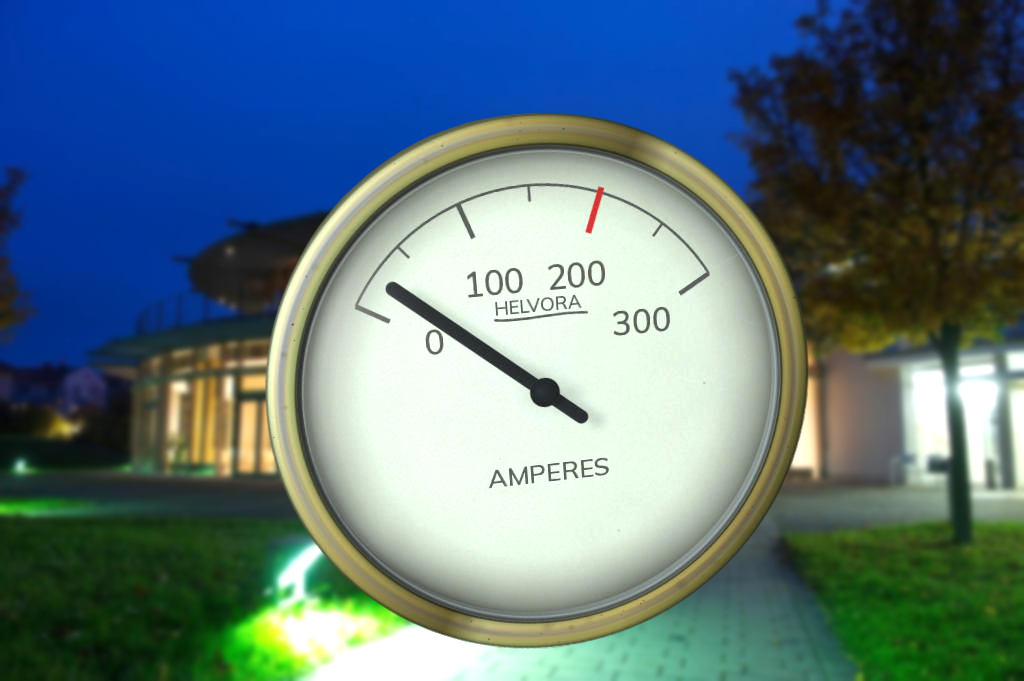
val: 25 (A)
